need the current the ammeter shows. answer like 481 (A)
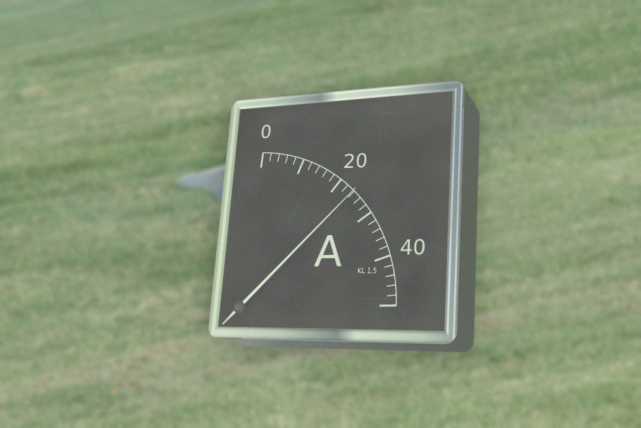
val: 24 (A)
